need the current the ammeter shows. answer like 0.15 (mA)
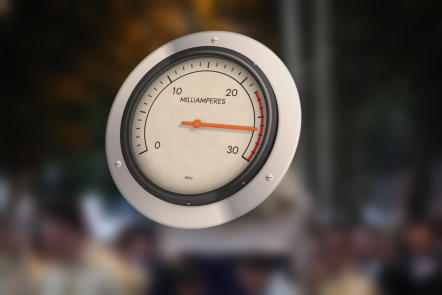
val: 26.5 (mA)
